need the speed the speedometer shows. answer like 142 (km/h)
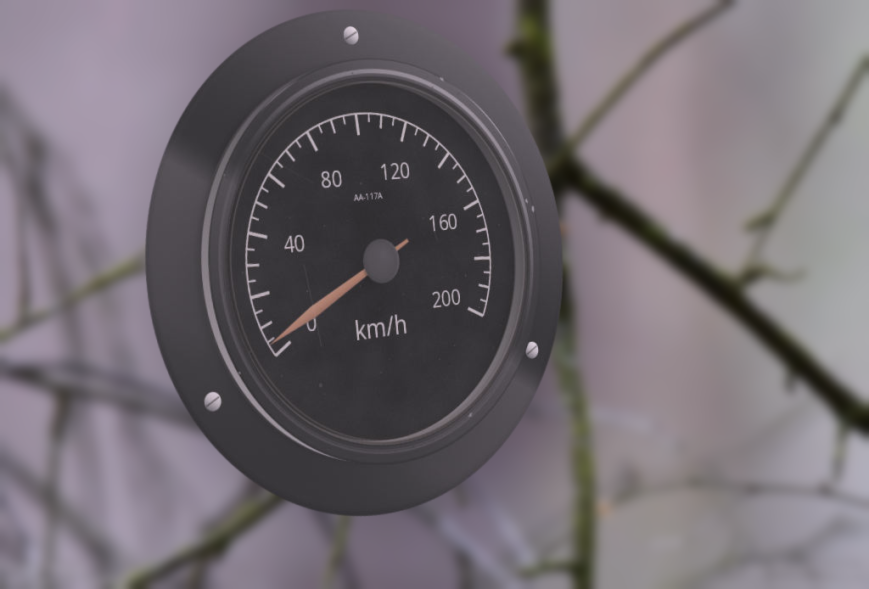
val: 5 (km/h)
